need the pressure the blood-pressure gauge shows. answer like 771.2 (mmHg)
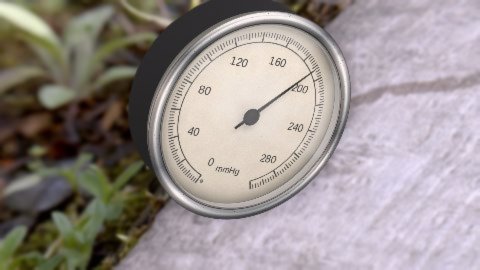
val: 190 (mmHg)
